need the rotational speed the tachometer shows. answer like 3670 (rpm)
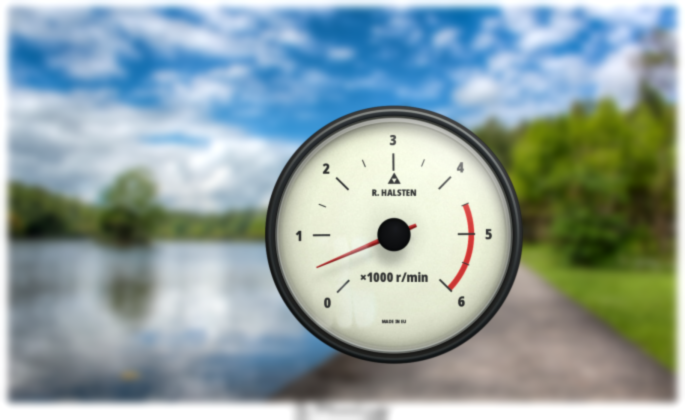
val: 500 (rpm)
